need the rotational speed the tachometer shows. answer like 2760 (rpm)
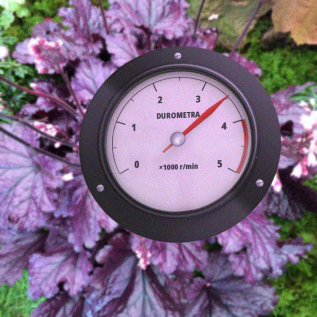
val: 3500 (rpm)
